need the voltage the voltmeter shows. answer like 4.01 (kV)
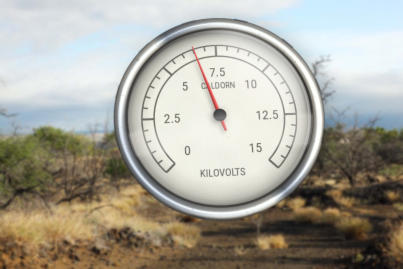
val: 6.5 (kV)
